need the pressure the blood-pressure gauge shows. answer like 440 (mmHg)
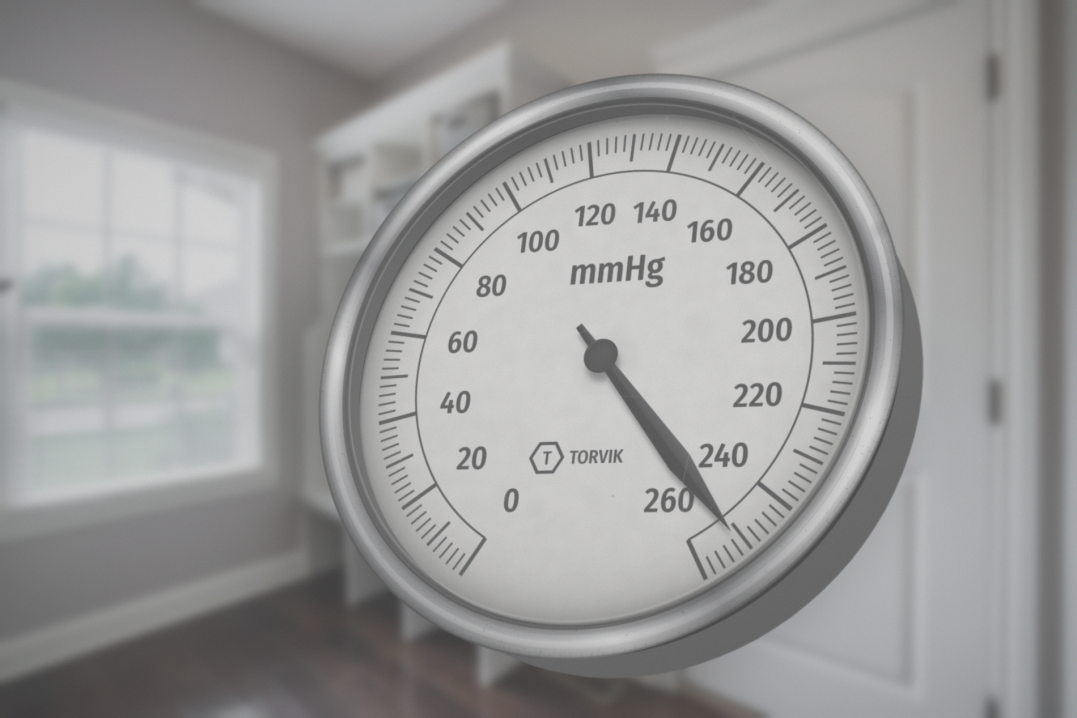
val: 251 (mmHg)
